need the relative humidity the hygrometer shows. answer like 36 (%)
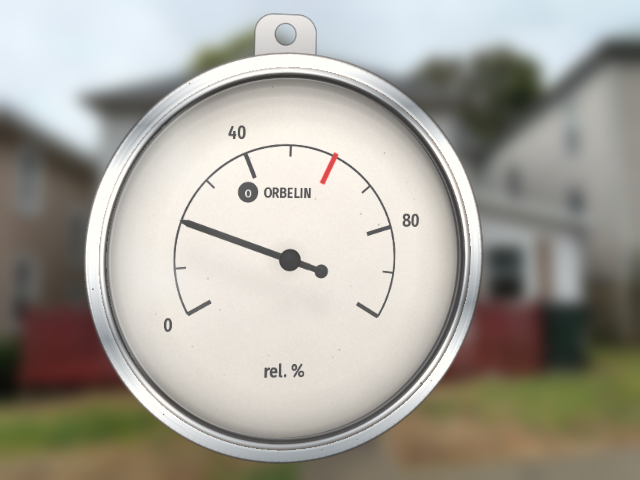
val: 20 (%)
